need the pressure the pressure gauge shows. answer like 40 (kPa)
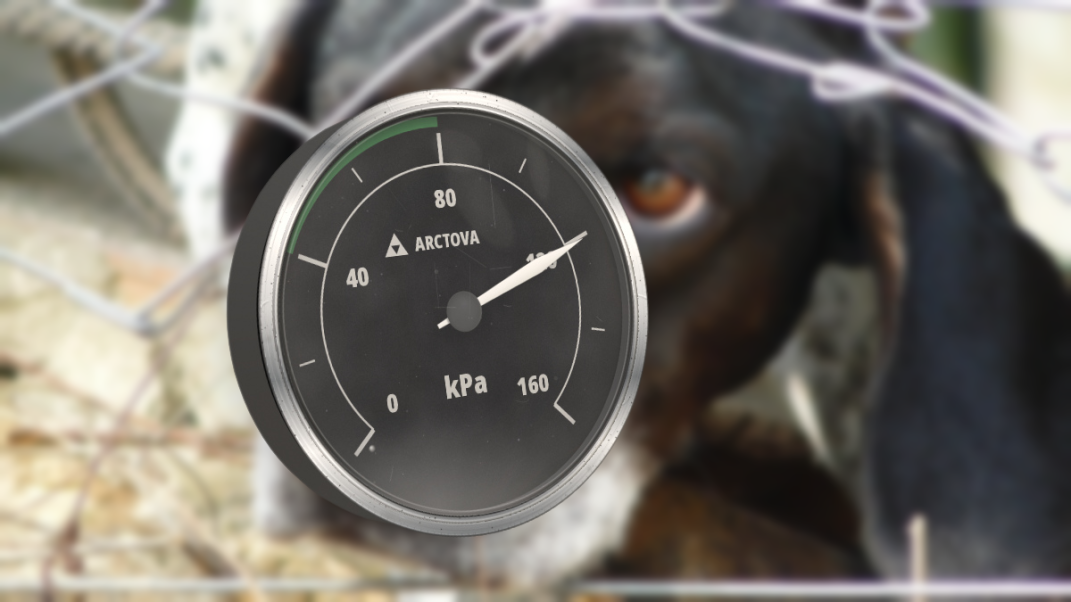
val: 120 (kPa)
